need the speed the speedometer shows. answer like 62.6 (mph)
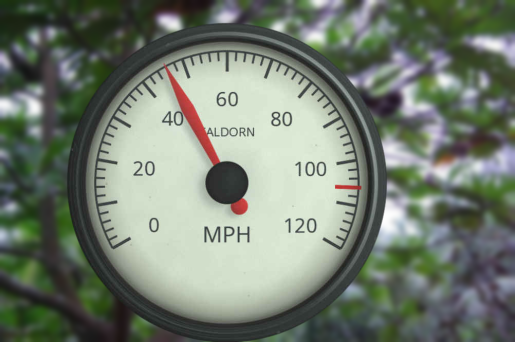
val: 46 (mph)
